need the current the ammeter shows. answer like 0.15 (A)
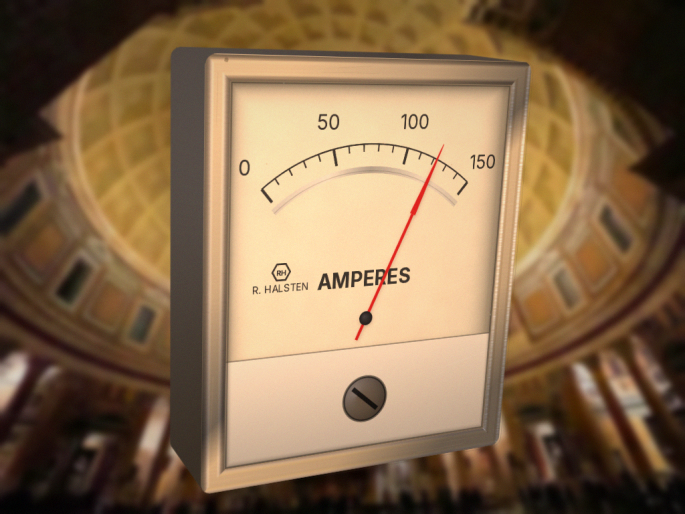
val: 120 (A)
